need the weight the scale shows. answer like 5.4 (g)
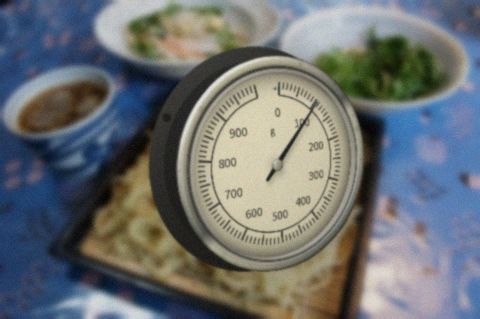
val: 100 (g)
